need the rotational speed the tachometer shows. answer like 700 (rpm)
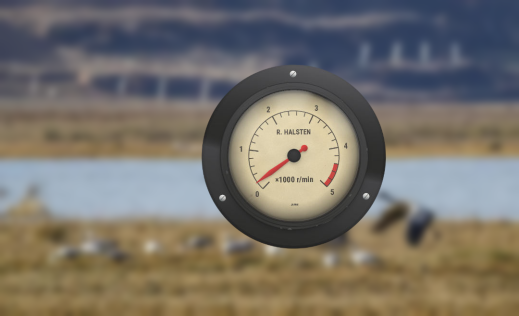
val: 200 (rpm)
